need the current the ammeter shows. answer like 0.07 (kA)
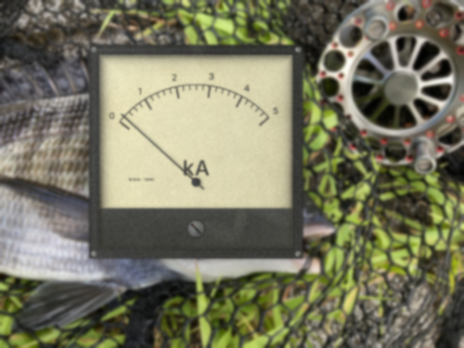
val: 0.2 (kA)
